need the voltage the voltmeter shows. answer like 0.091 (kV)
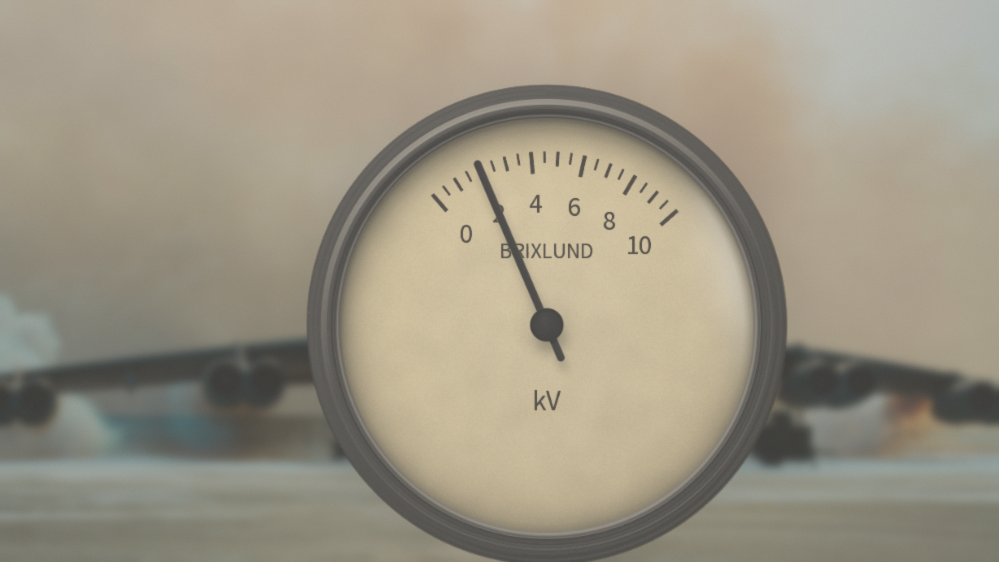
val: 2 (kV)
